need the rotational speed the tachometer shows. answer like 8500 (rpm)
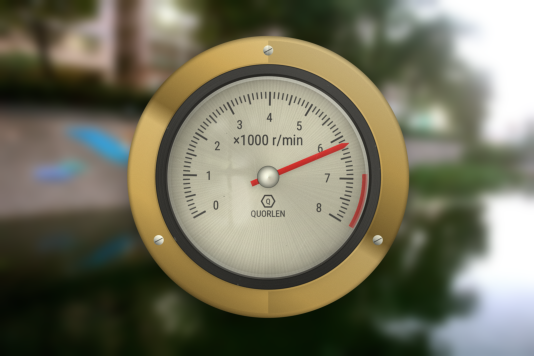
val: 6200 (rpm)
